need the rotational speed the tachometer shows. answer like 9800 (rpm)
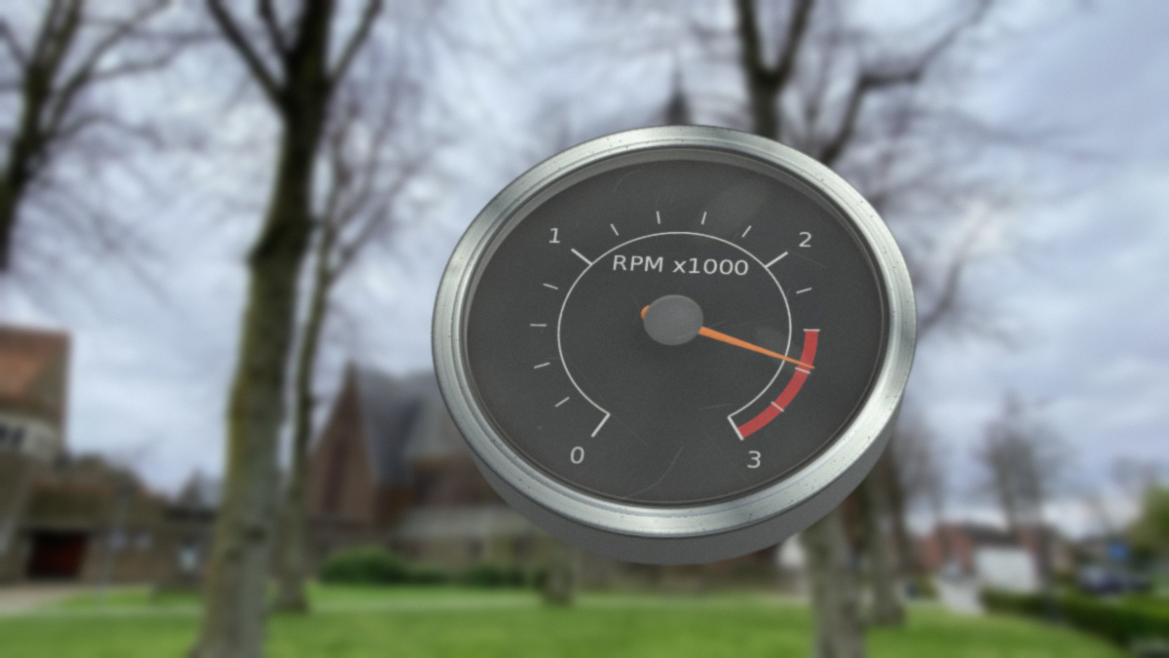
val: 2600 (rpm)
